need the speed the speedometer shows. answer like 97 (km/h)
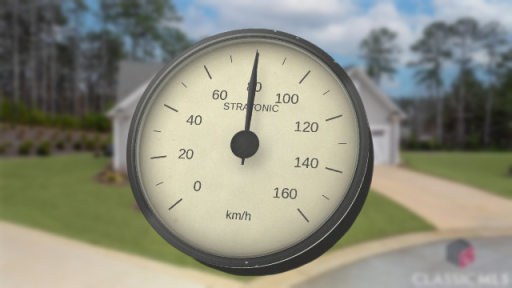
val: 80 (km/h)
